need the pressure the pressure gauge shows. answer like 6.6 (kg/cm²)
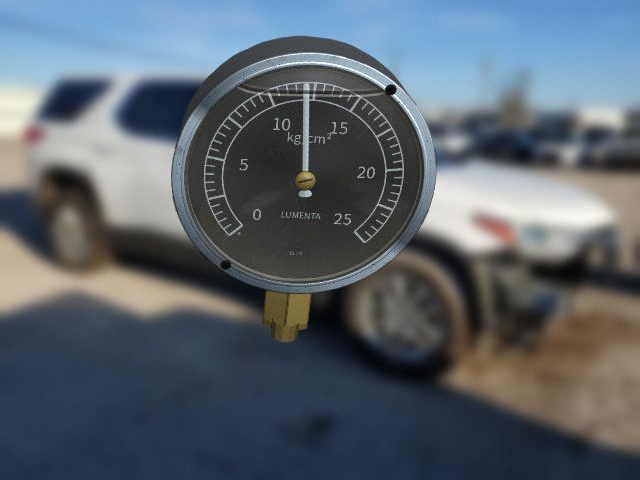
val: 12 (kg/cm²)
